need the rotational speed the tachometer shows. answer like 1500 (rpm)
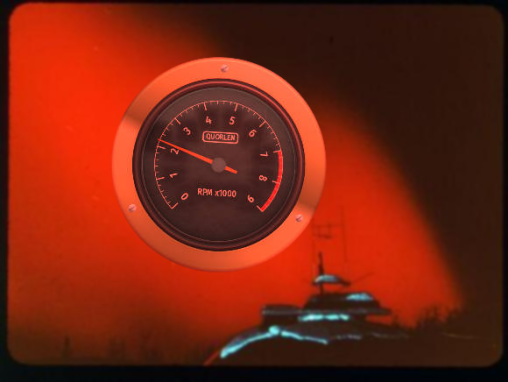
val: 2200 (rpm)
